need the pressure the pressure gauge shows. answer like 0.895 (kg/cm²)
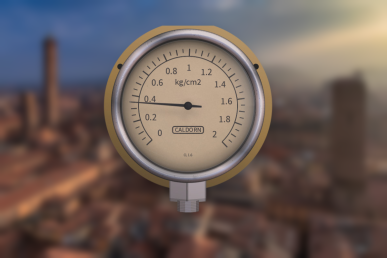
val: 0.35 (kg/cm²)
